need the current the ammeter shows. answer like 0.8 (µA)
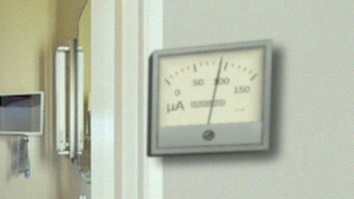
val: 90 (µA)
